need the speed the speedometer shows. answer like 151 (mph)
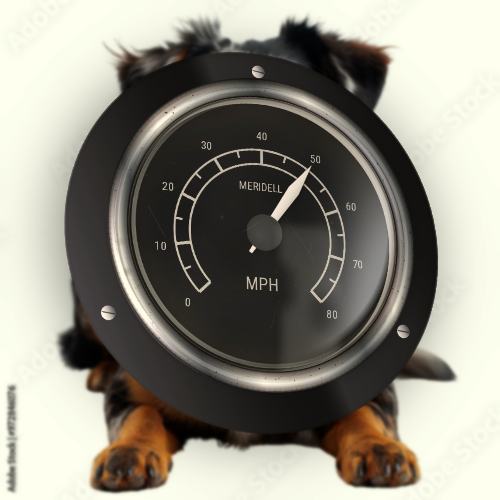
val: 50 (mph)
